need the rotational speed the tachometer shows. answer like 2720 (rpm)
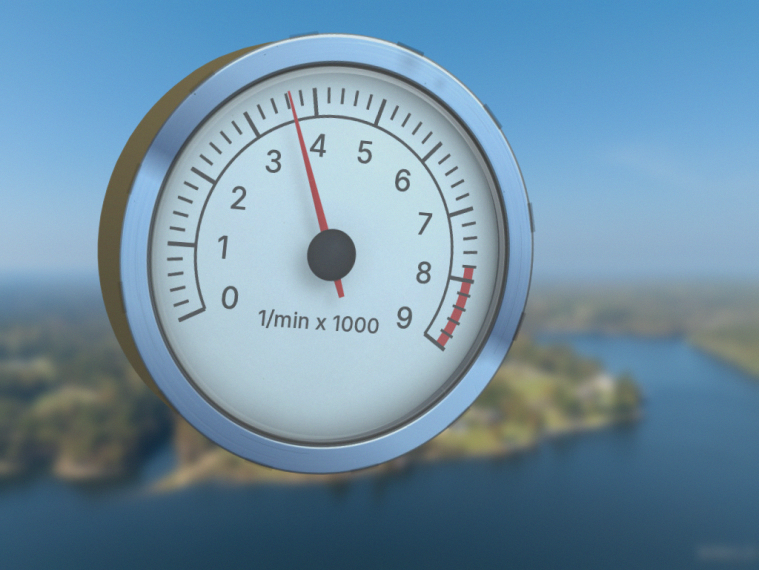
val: 3600 (rpm)
